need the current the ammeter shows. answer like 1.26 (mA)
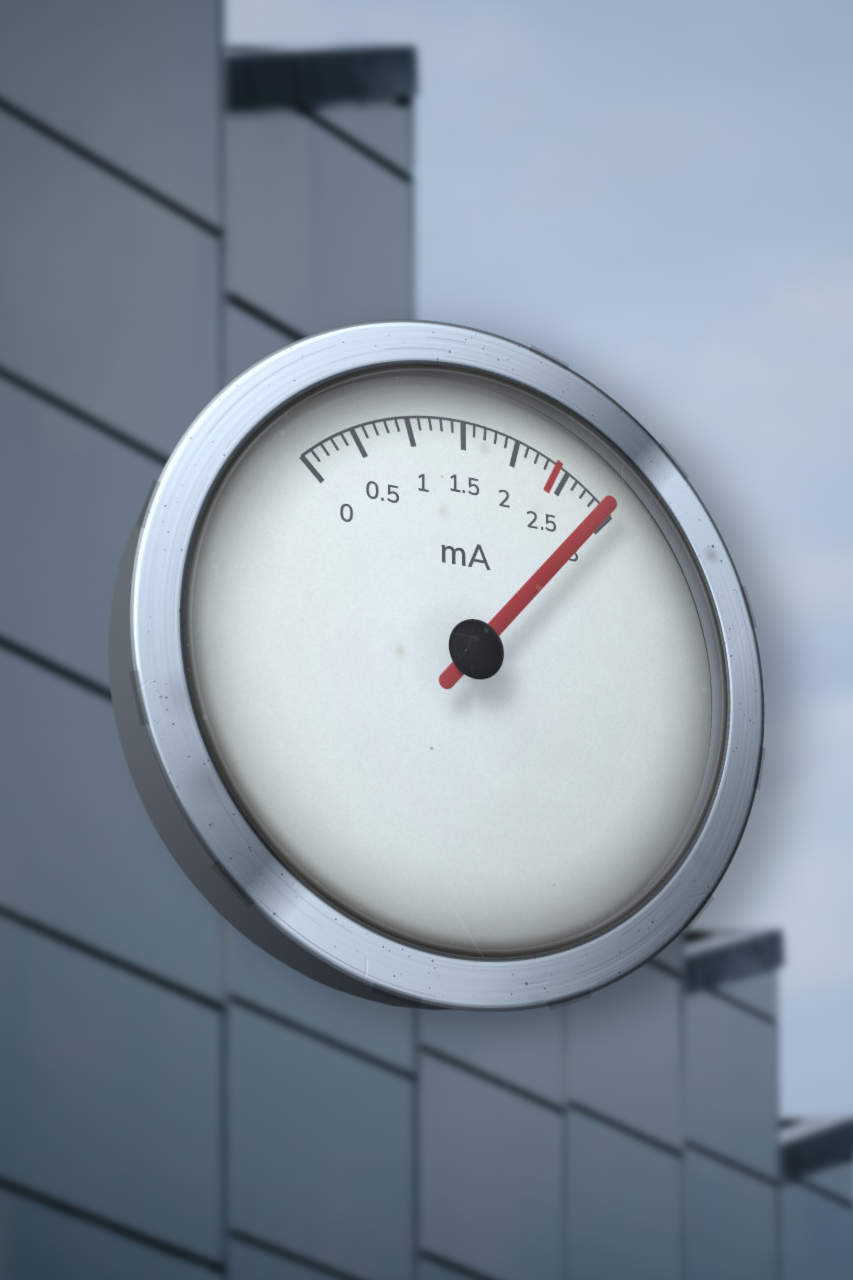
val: 2.9 (mA)
